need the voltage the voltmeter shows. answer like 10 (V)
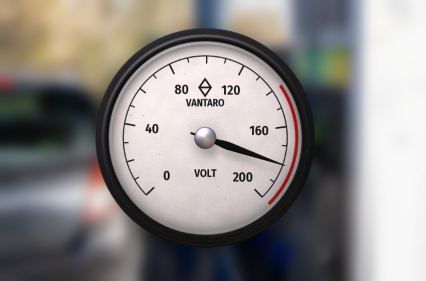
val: 180 (V)
